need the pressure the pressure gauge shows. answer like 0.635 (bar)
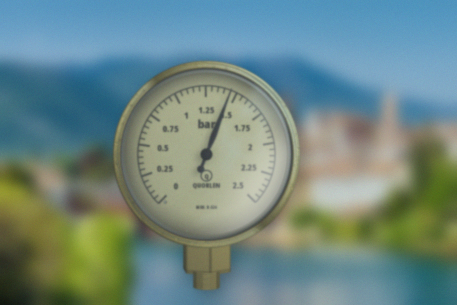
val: 1.45 (bar)
